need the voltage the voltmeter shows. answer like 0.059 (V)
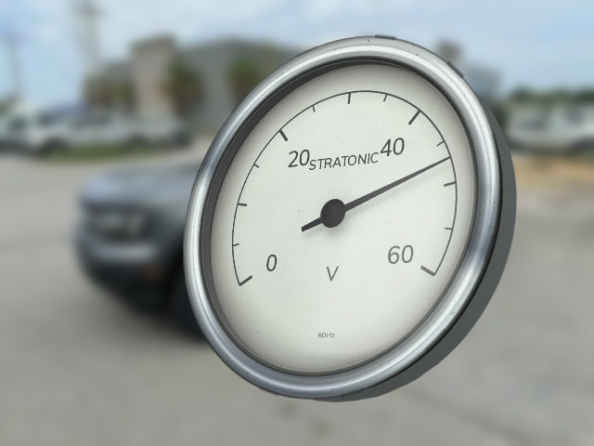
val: 47.5 (V)
